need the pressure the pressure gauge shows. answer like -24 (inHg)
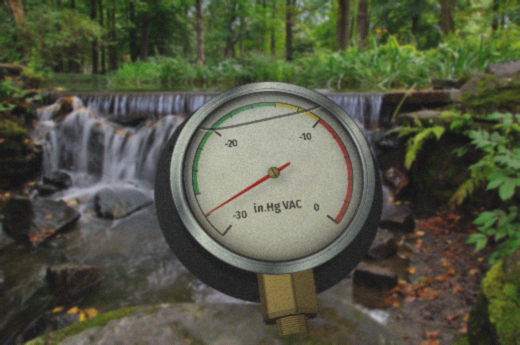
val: -28 (inHg)
